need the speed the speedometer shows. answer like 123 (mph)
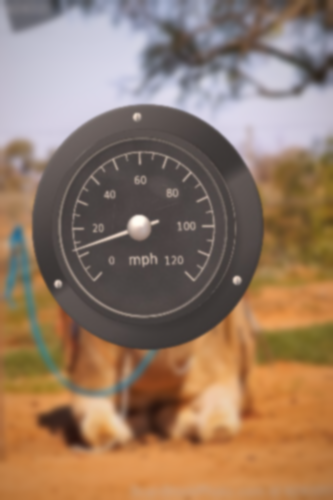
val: 12.5 (mph)
